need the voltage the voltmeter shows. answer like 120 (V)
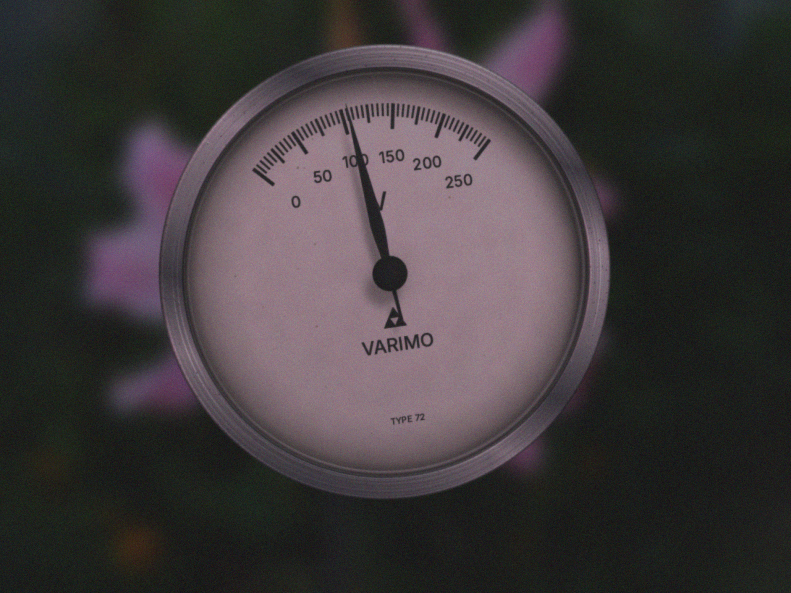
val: 105 (V)
